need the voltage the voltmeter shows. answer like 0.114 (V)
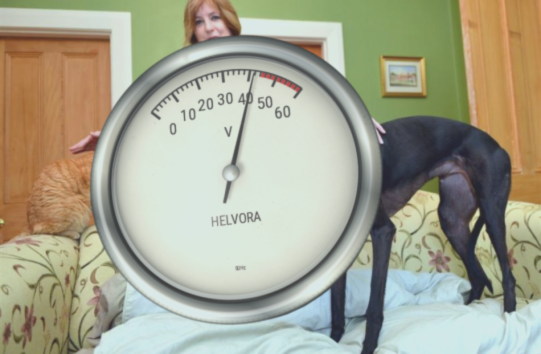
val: 42 (V)
